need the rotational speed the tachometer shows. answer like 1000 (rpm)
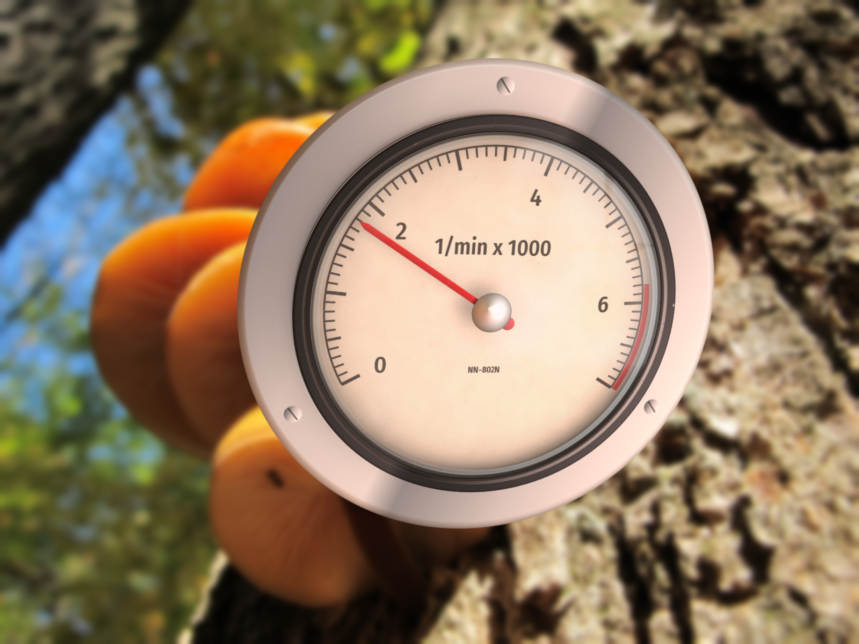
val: 1800 (rpm)
